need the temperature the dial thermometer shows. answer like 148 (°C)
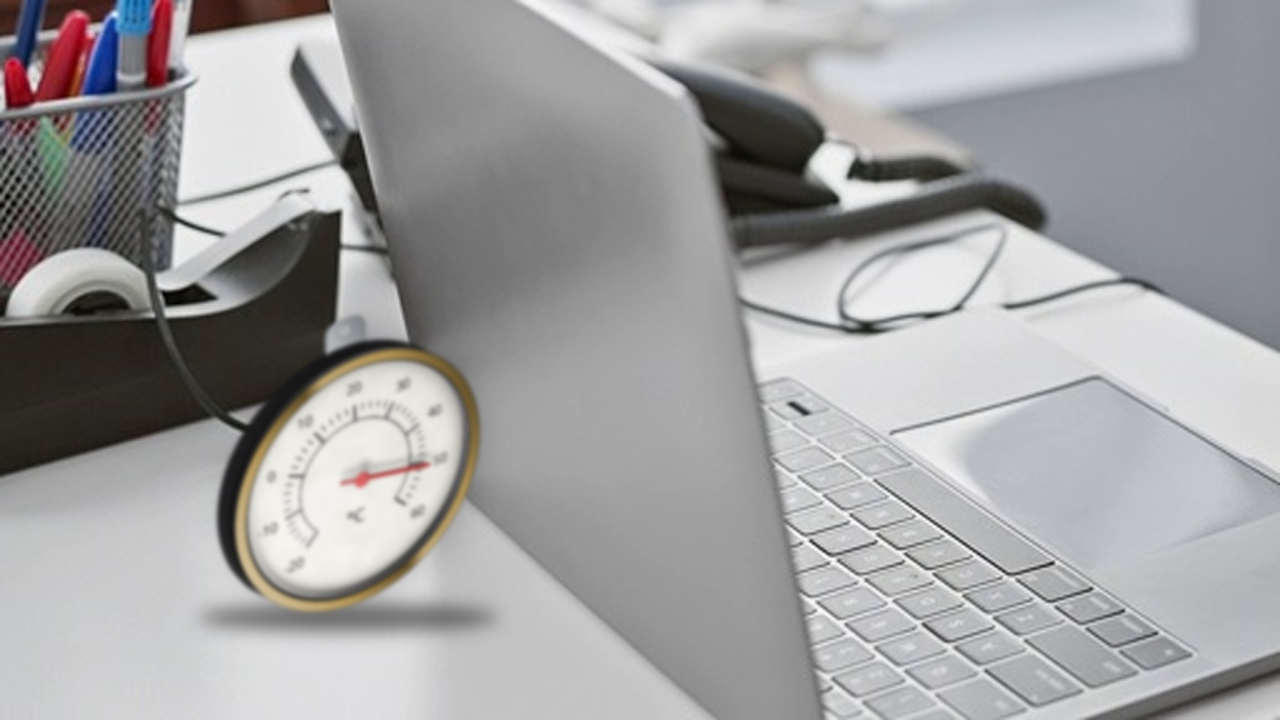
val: 50 (°C)
